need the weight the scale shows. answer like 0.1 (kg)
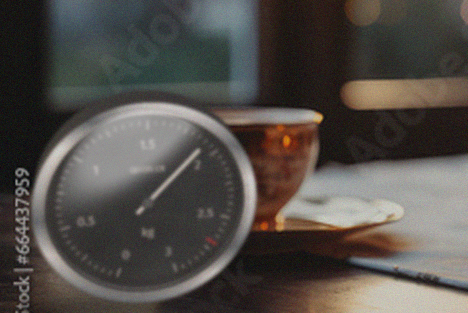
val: 1.9 (kg)
